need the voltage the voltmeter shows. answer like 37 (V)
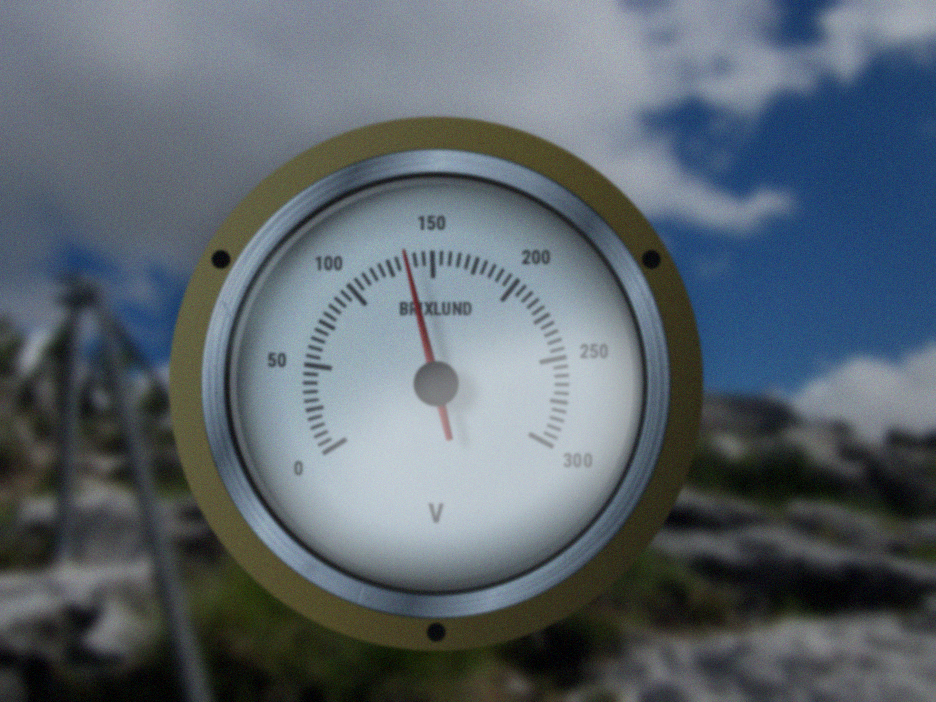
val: 135 (V)
